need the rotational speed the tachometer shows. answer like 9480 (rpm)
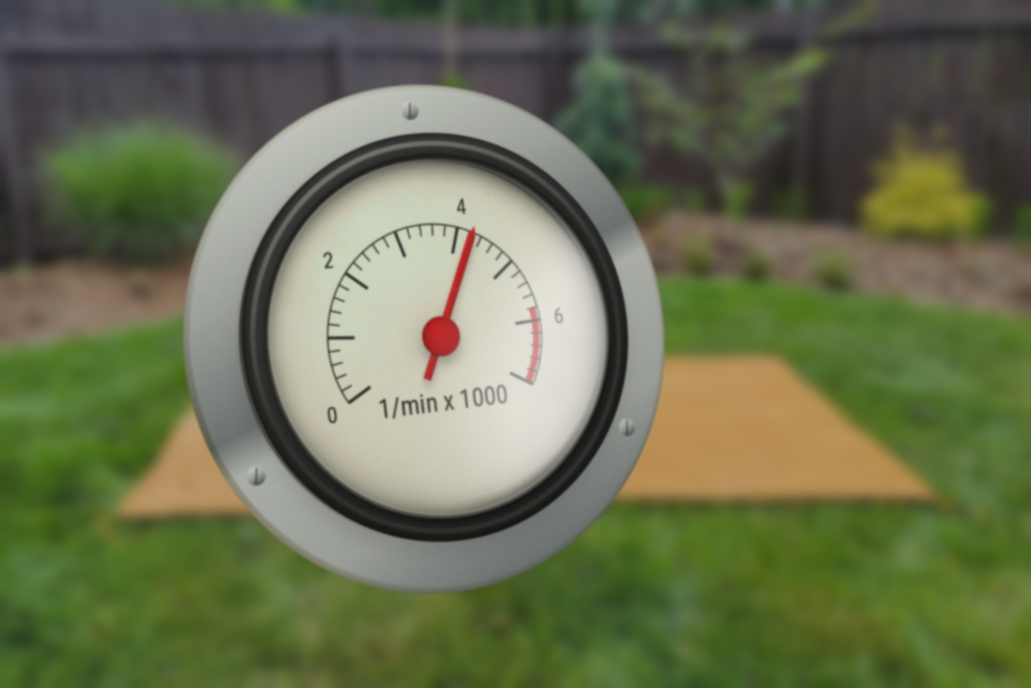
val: 4200 (rpm)
